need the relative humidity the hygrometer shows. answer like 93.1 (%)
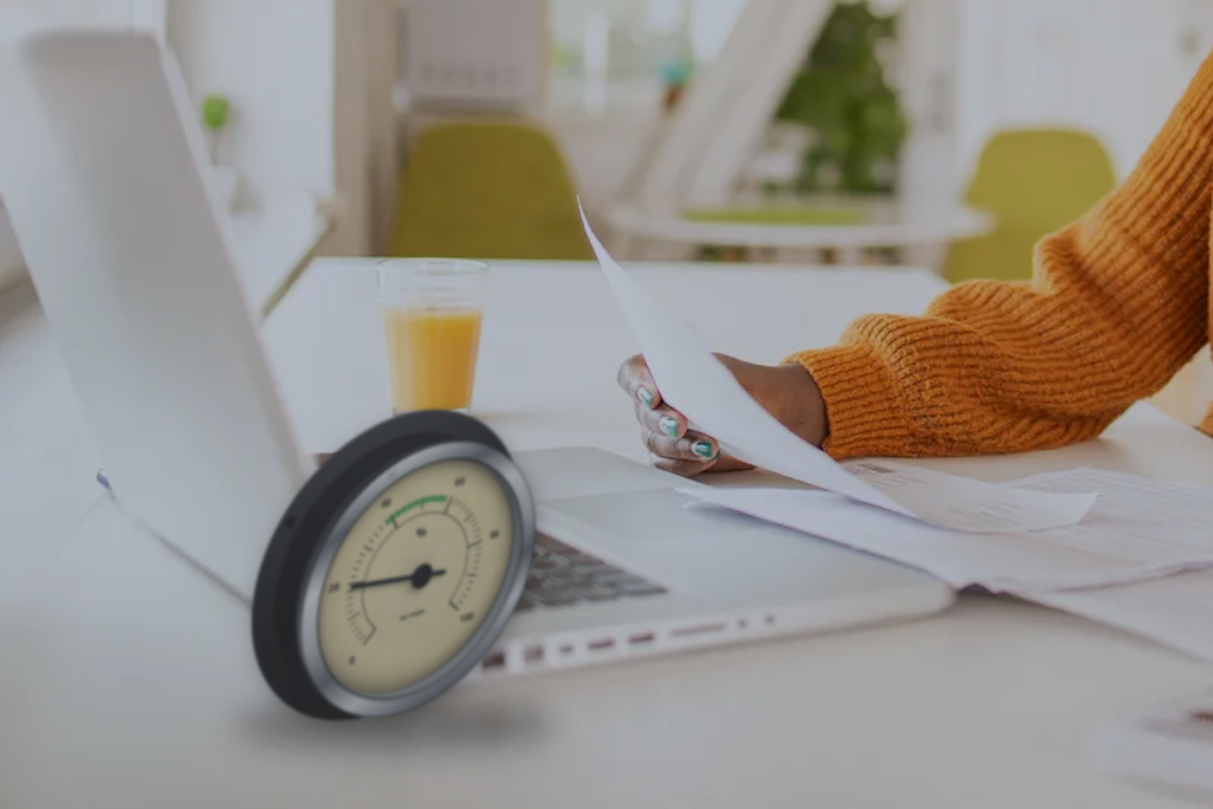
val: 20 (%)
